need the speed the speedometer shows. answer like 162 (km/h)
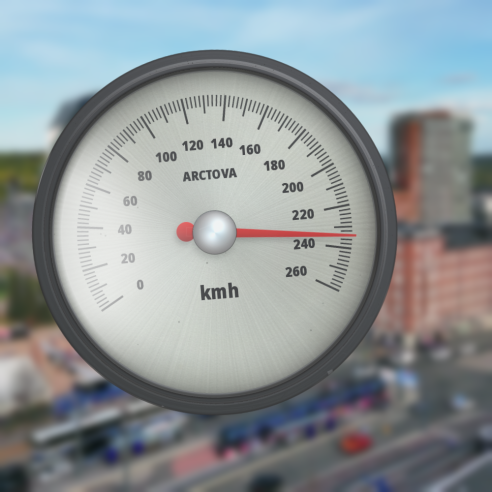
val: 234 (km/h)
